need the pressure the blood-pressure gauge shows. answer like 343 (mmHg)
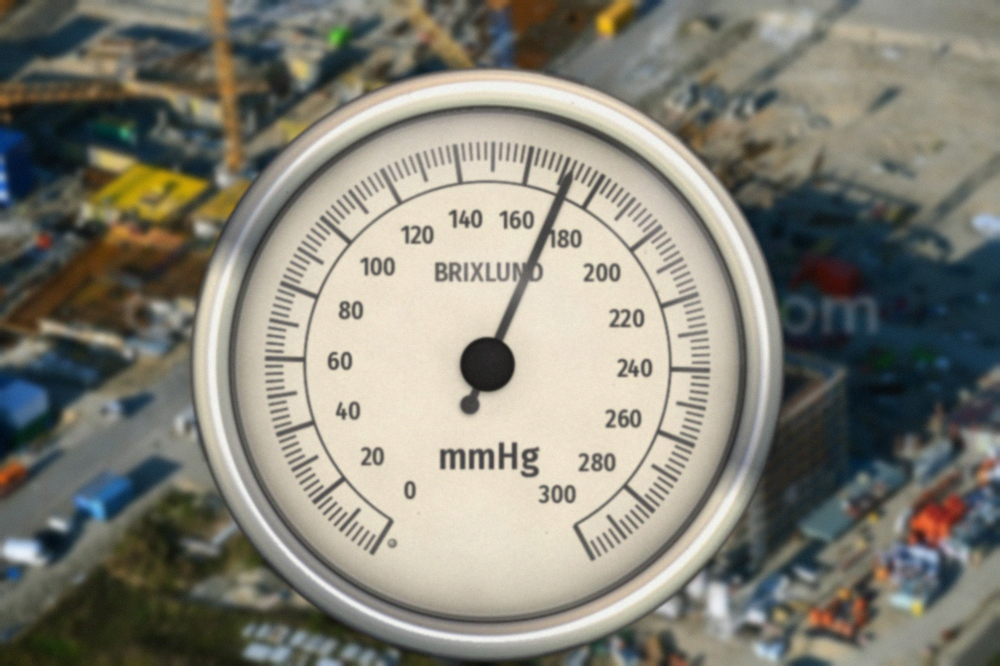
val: 172 (mmHg)
